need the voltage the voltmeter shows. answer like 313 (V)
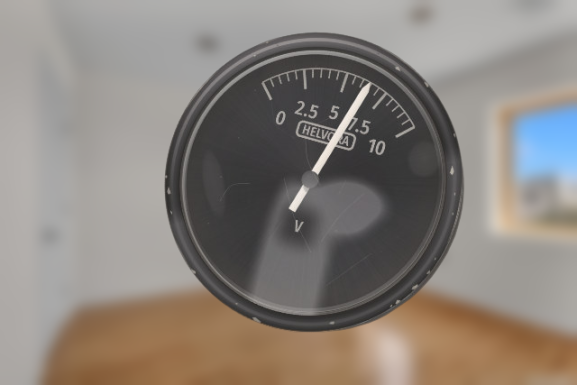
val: 6.5 (V)
